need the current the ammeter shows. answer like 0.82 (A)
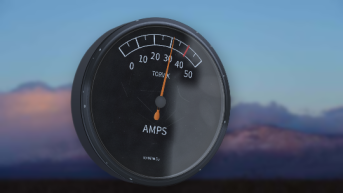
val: 30 (A)
